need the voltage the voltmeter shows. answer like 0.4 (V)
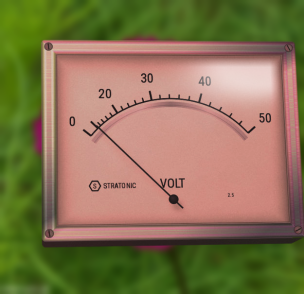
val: 10 (V)
